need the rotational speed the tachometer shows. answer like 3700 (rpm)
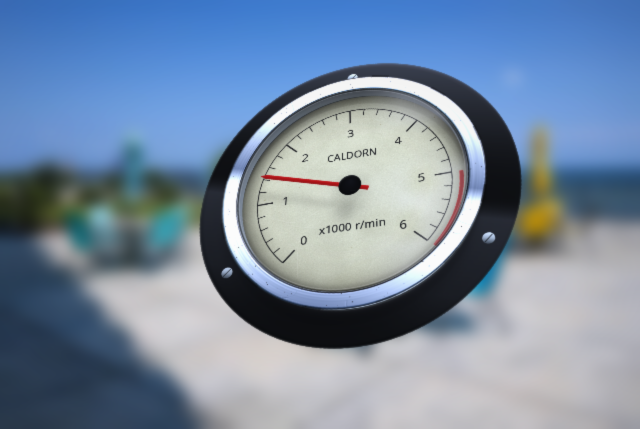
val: 1400 (rpm)
